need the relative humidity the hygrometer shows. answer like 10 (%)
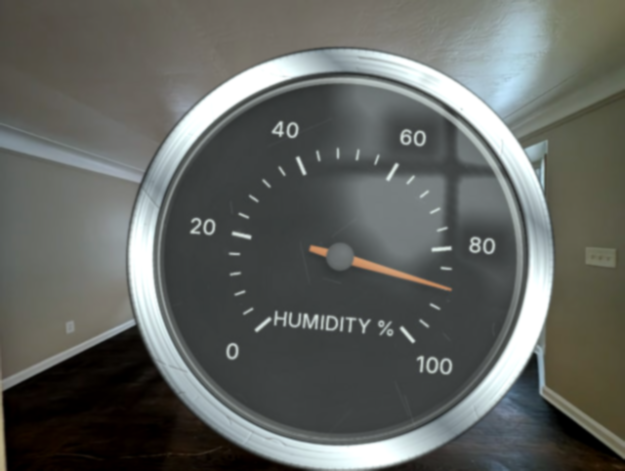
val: 88 (%)
